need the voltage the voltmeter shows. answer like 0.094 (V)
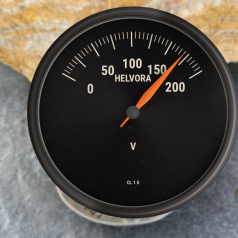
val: 170 (V)
